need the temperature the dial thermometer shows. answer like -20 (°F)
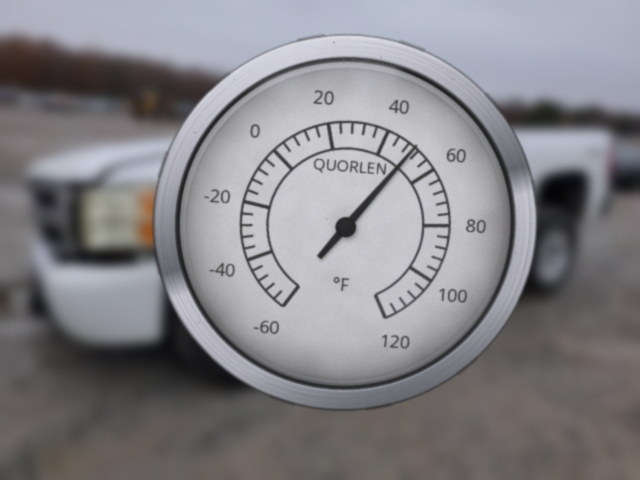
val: 50 (°F)
